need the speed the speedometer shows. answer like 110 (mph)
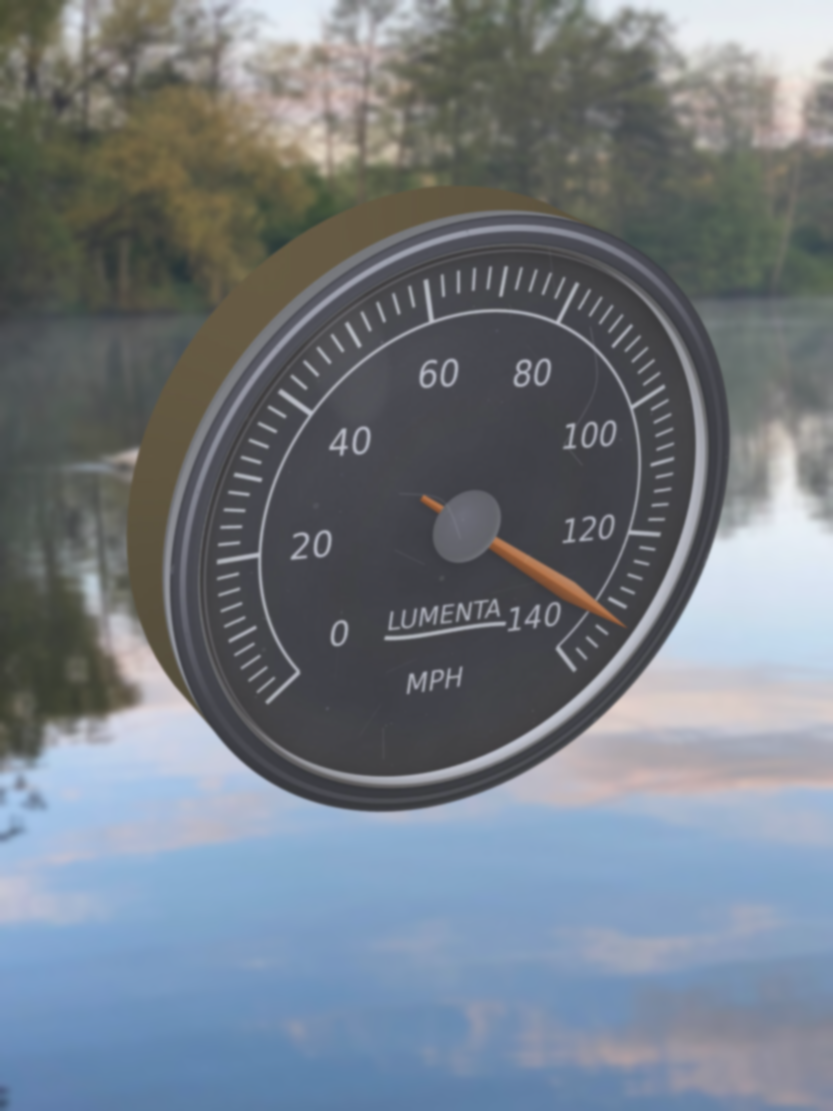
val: 132 (mph)
